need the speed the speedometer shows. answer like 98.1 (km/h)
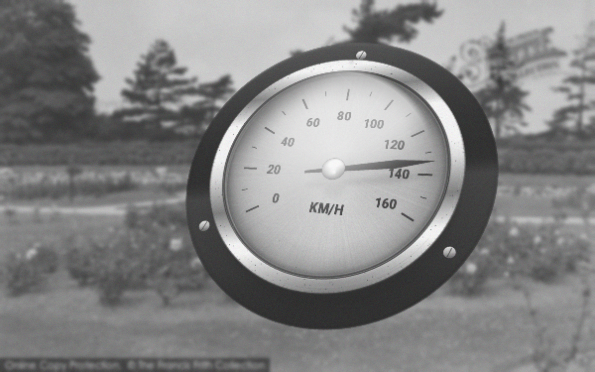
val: 135 (km/h)
